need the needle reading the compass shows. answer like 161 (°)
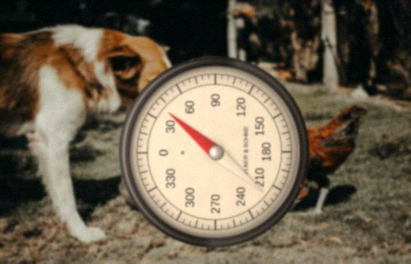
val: 40 (°)
